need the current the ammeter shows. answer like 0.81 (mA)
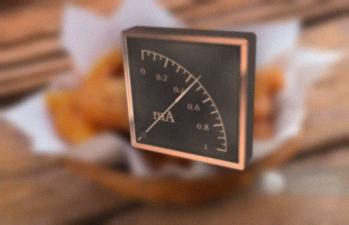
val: 0.45 (mA)
